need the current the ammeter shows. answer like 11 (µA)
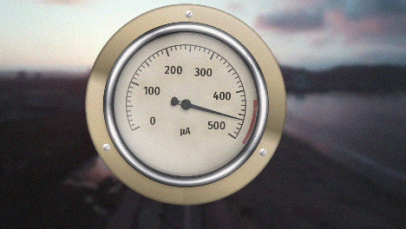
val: 460 (µA)
